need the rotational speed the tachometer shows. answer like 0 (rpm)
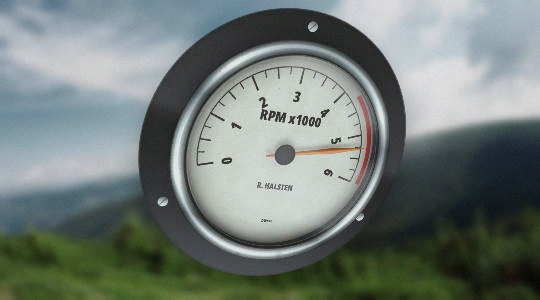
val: 5250 (rpm)
